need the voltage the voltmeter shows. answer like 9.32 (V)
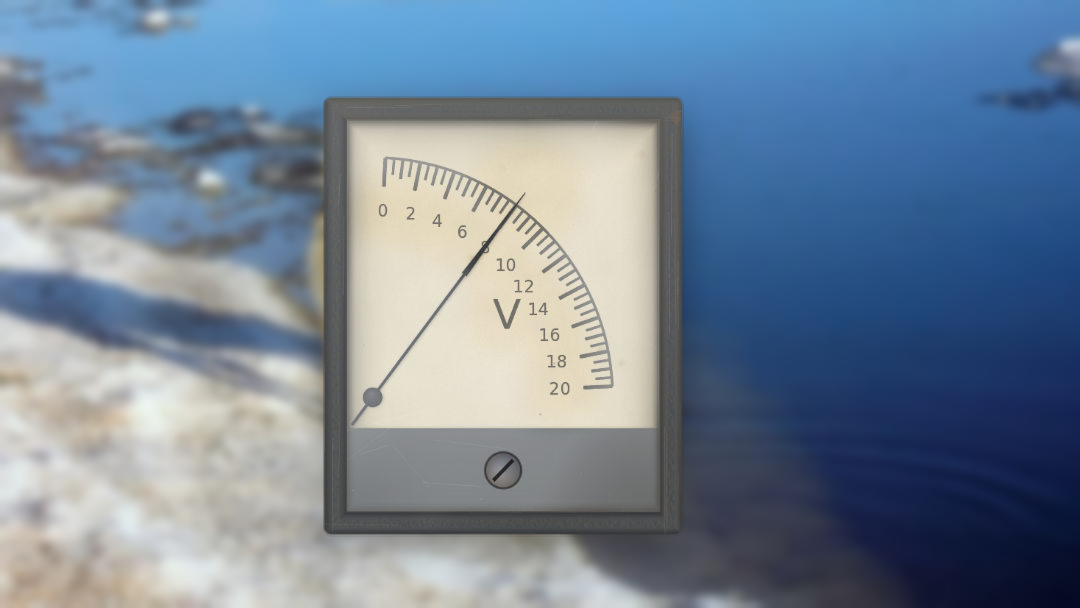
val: 8 (V)
